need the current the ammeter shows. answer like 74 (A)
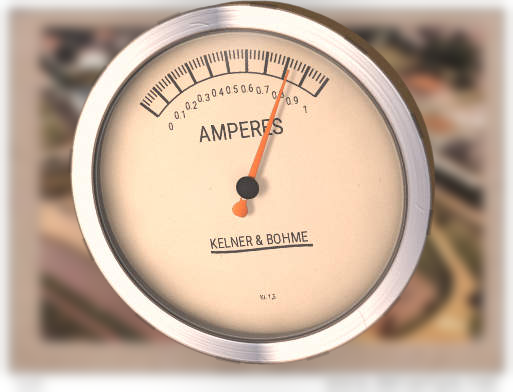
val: 0.82 (A)
